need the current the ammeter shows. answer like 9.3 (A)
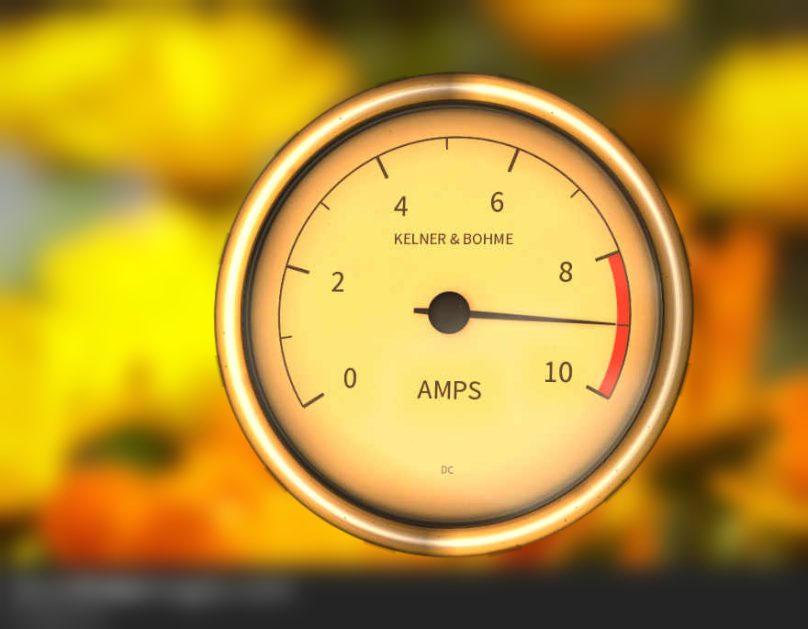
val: 9 (A)
